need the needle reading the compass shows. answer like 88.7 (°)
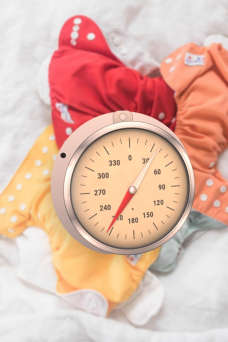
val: 215 (°)
